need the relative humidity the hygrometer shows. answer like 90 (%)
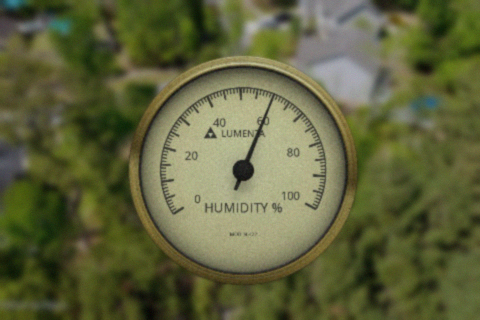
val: 60 (%)
